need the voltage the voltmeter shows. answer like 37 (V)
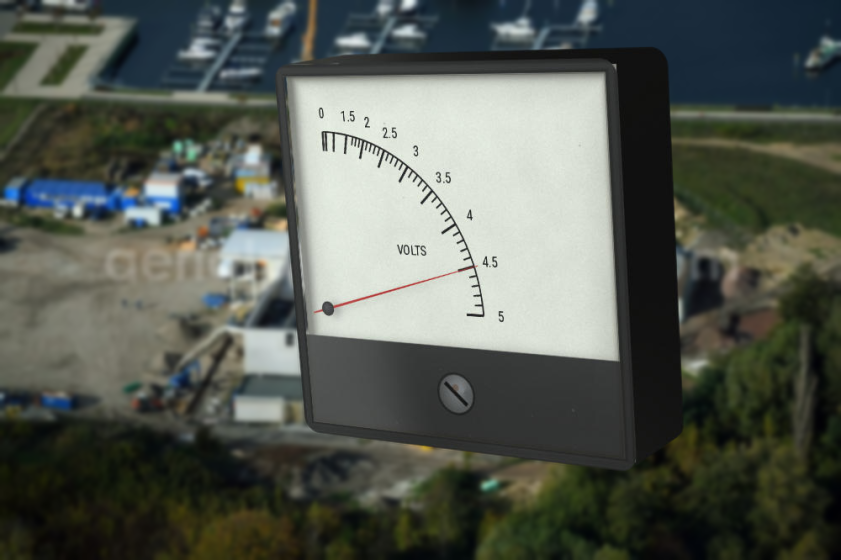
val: 4.5 (V)
